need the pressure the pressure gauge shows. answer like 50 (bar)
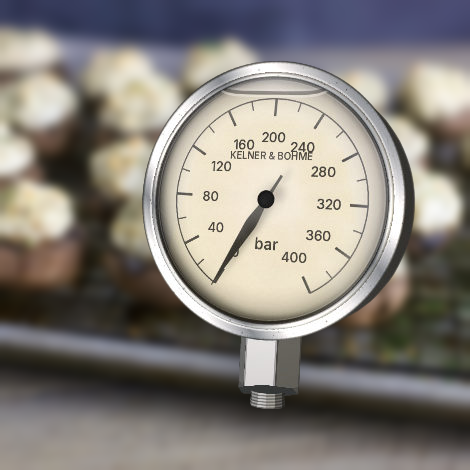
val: 0 (bar)
